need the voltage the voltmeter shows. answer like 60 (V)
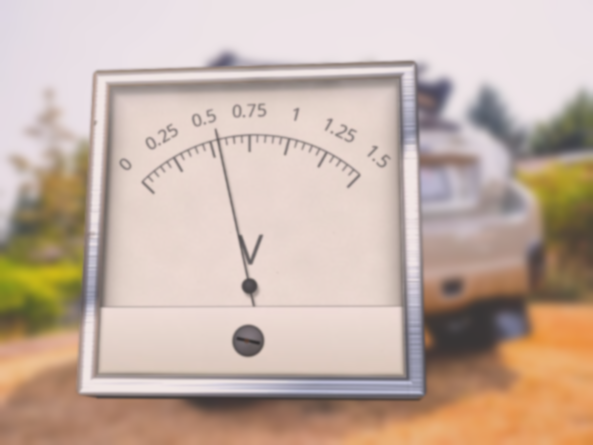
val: 0.55 (V)
